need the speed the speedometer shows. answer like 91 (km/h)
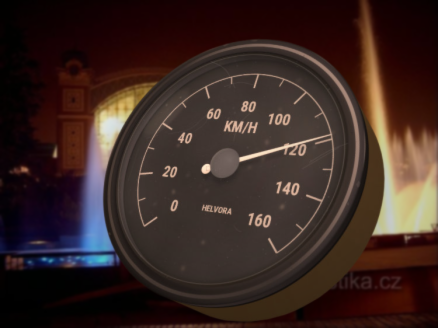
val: 120 (km/h)
